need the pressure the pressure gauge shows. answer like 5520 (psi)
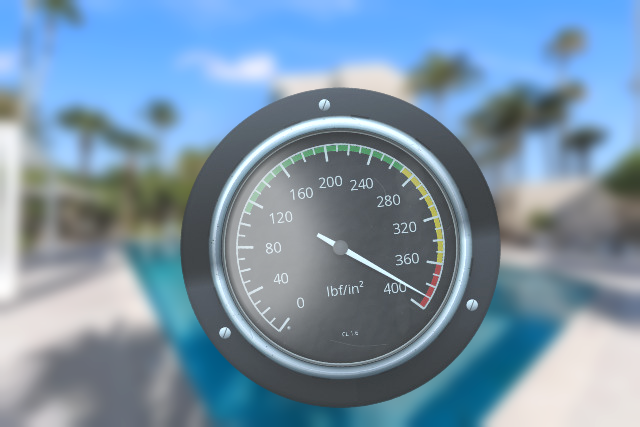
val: 390 (psi)
